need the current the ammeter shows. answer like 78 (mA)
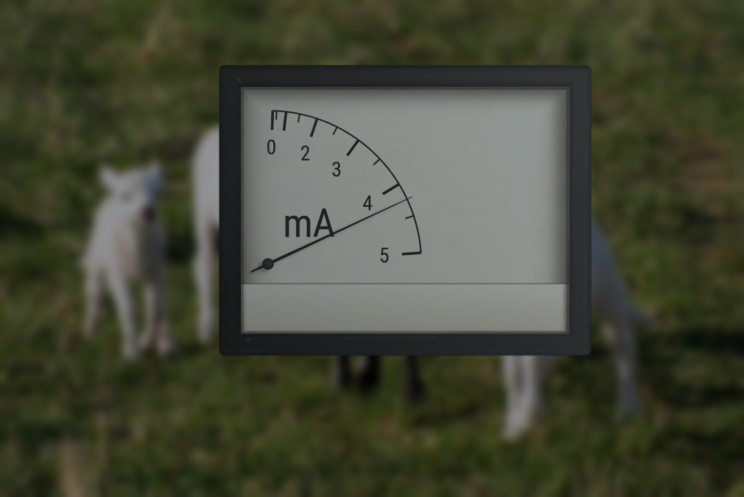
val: 4.25 (mA)
